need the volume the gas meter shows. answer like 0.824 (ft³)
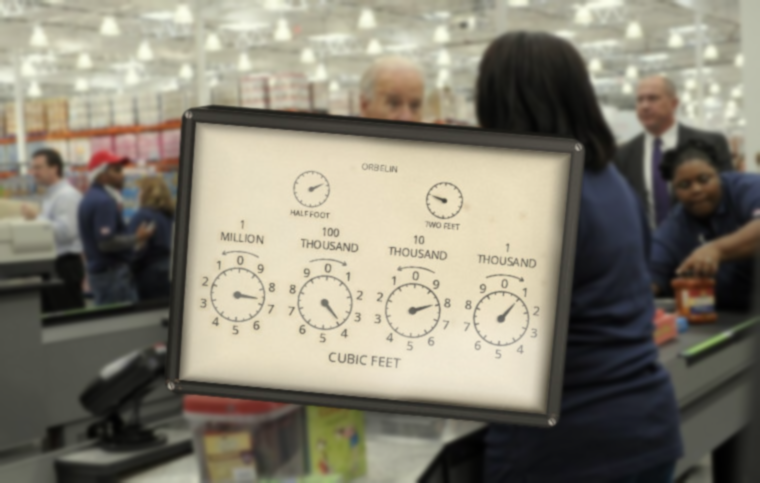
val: 738100 (ft³)
